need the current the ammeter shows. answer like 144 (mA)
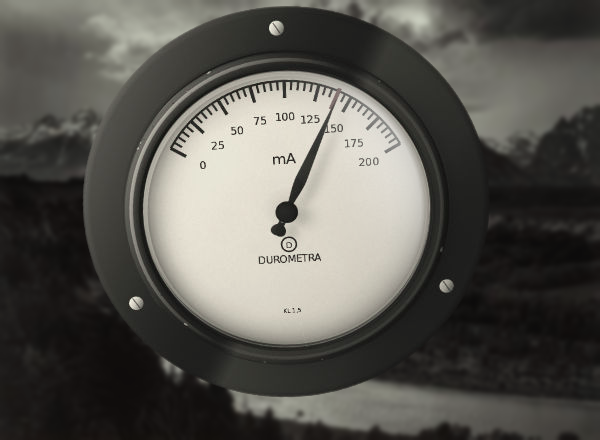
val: 140 (mA)
